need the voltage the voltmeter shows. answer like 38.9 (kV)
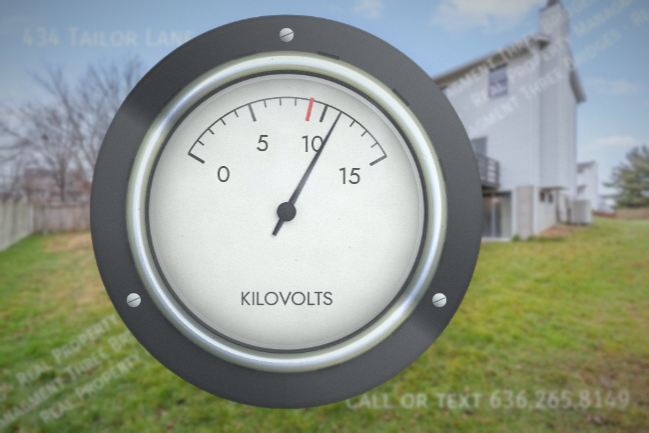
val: 11 (kV)
